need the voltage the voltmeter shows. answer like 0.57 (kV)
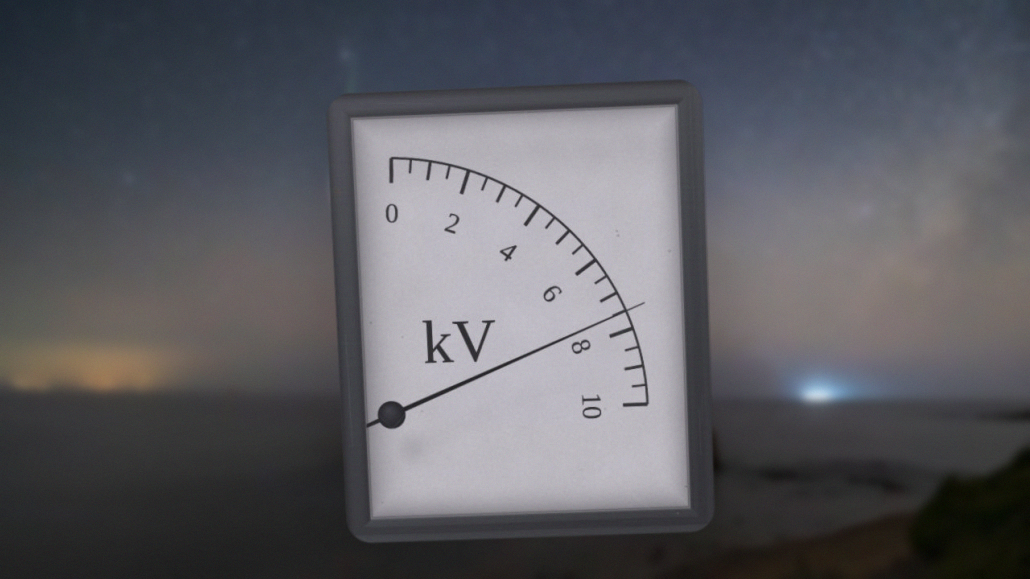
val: 7.5 (kV)
